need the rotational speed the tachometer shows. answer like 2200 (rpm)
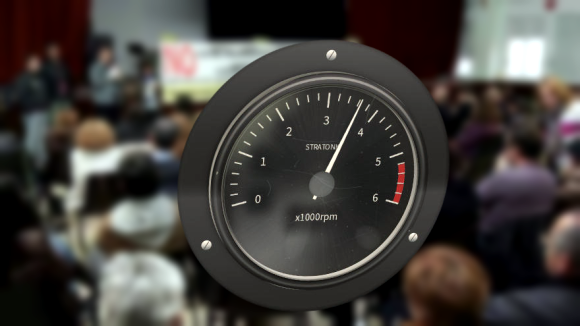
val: 3600 (rpm)
